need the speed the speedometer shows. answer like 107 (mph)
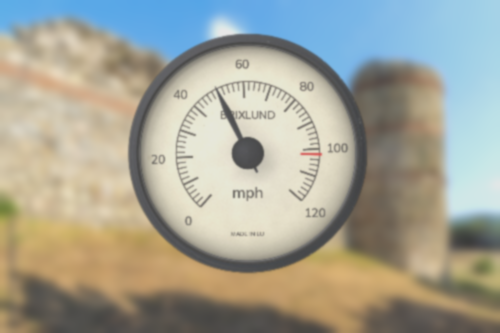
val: 50 (mph)
